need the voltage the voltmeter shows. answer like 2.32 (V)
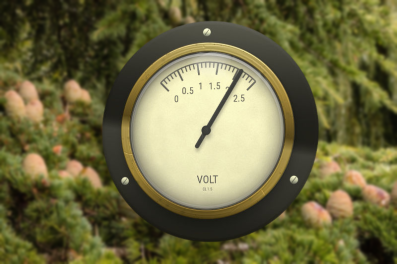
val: 2.1 (V)
